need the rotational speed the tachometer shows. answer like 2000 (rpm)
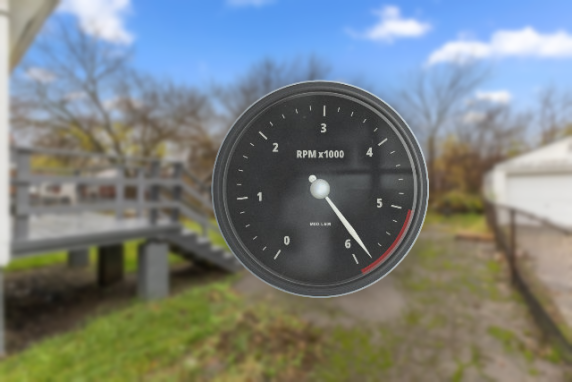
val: 5800 (rpm)
